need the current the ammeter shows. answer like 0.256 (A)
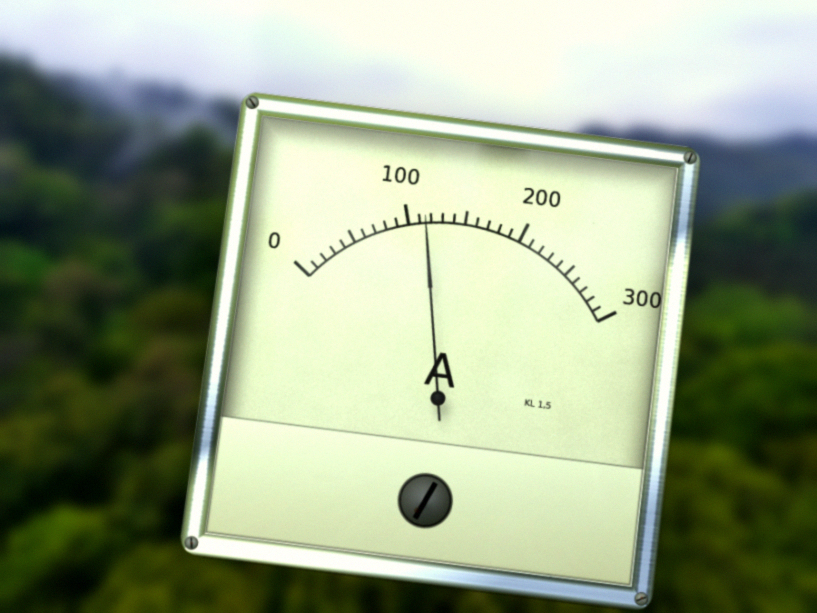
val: 115 (A)
